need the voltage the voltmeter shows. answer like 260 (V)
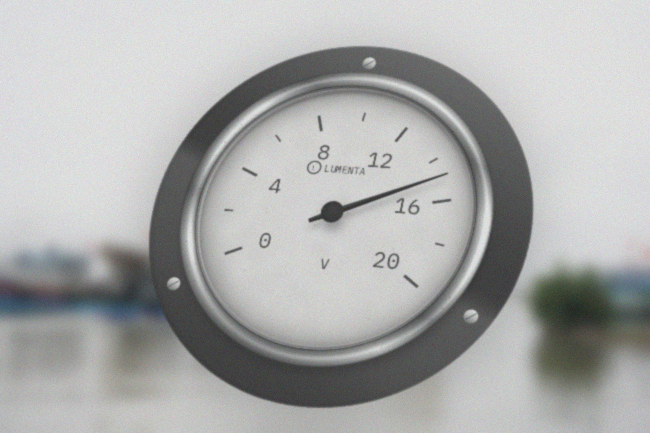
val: 15 (V)
